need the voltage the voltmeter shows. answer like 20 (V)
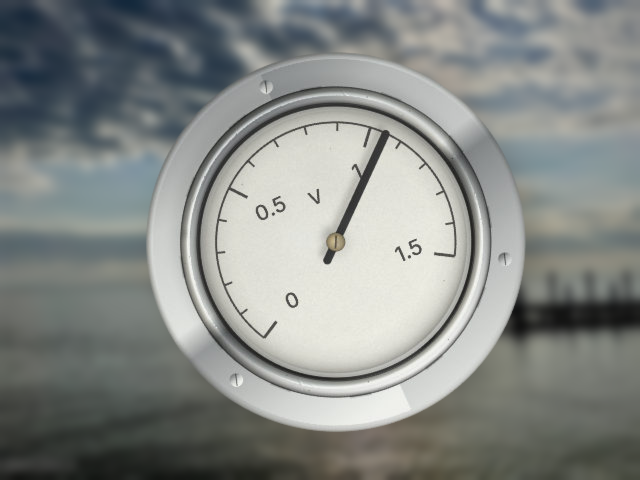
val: 1.05 (V)
